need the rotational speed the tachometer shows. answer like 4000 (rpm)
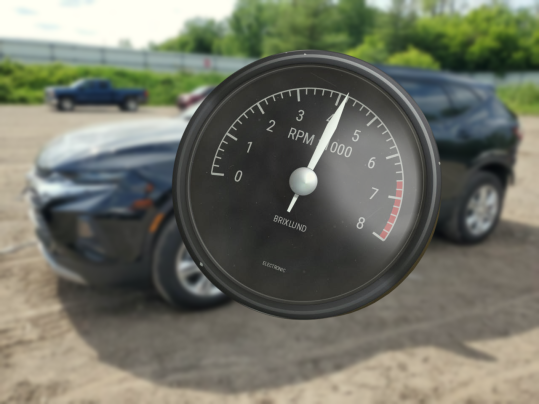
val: 4200 (rpm)
